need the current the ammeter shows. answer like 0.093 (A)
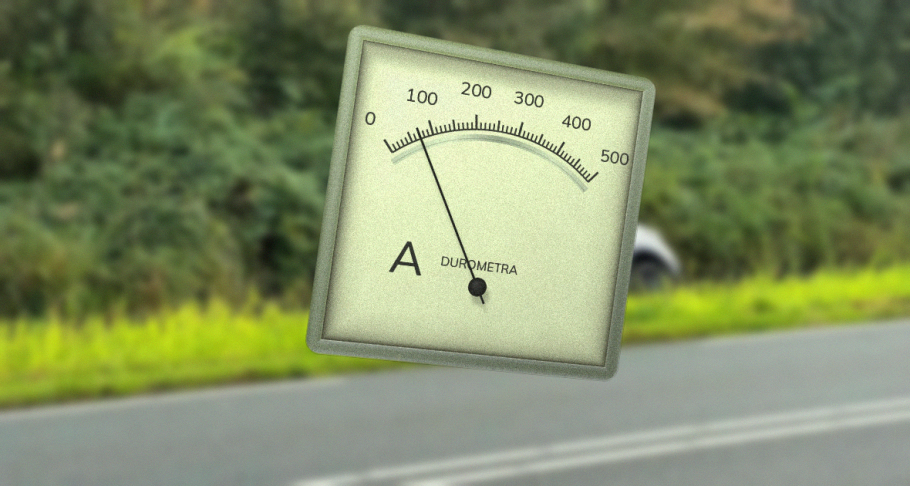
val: 70 (A)
